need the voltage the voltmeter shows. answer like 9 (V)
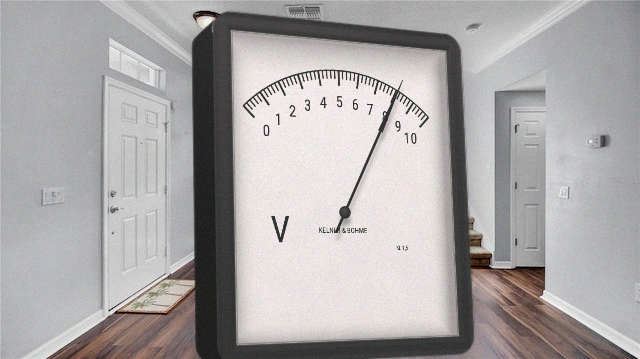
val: 8 (V)
